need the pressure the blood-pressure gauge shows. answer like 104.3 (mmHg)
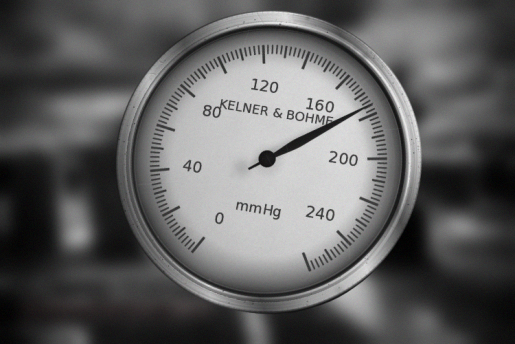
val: 176 (mmHg)
